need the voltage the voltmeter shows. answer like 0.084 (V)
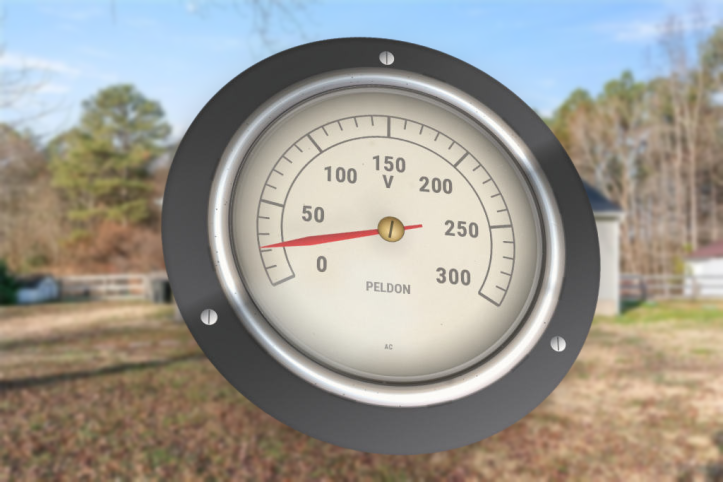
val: 20 (V)
